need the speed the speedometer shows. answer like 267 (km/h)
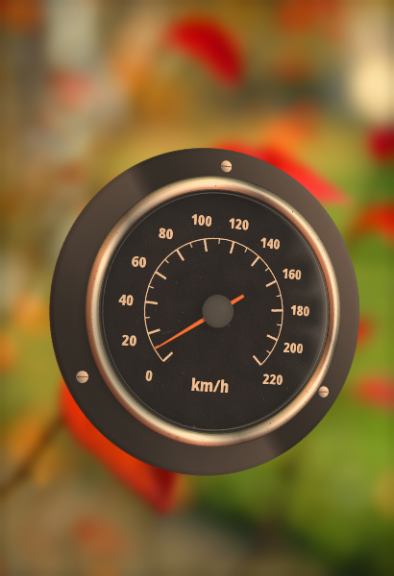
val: 10 (km/h)
